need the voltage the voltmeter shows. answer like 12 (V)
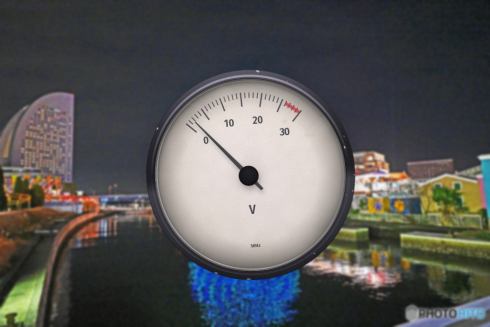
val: 2 (V)
